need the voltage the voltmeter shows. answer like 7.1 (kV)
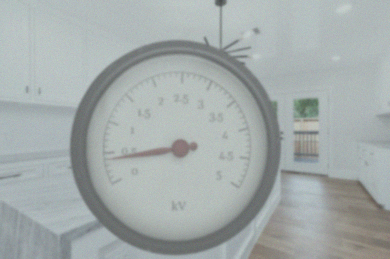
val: 0.4 (kV)
